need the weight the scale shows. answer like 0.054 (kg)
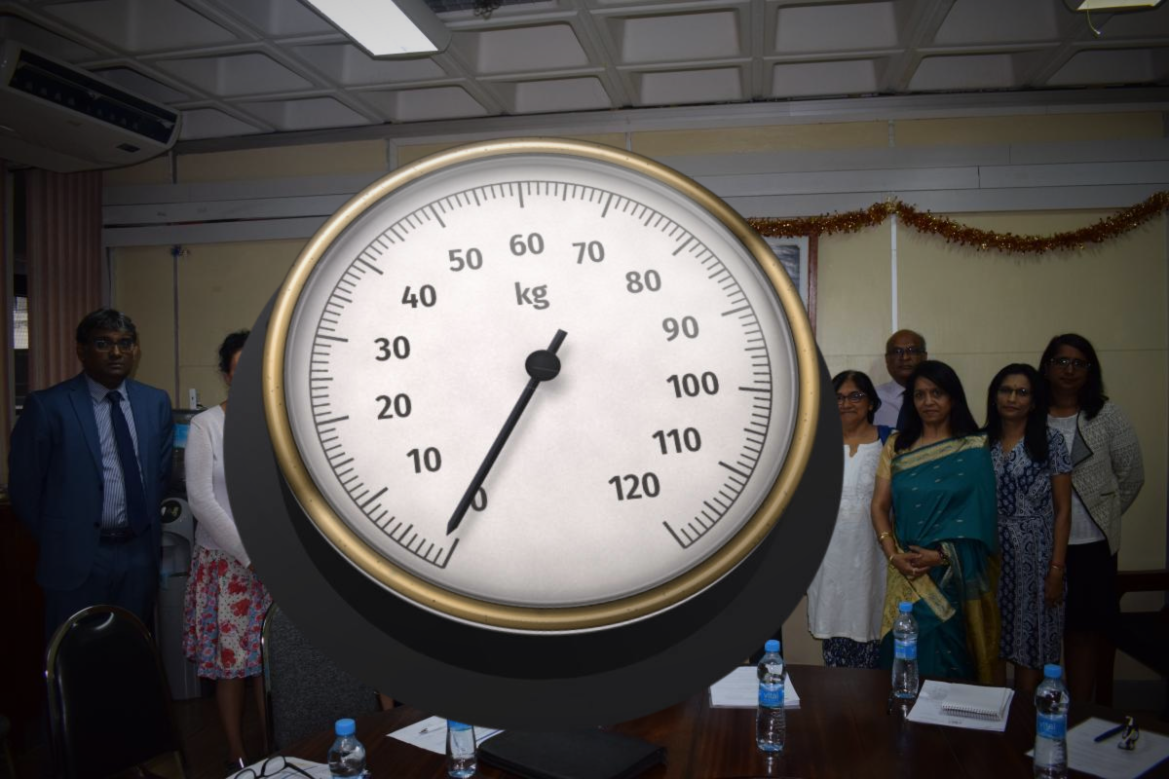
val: 1 (kg)
